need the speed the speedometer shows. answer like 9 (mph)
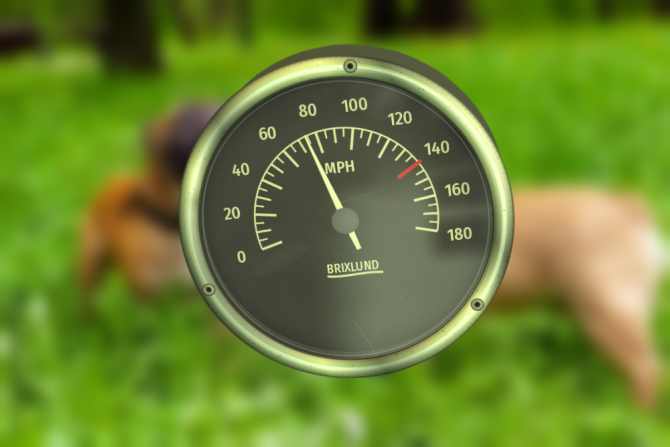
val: 75 (mph)
